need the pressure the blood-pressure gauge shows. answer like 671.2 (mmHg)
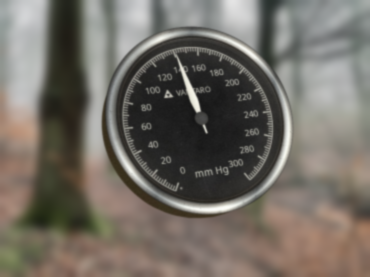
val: 140 (mmHg)
